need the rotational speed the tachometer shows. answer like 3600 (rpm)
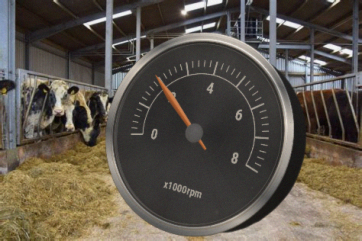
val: 2000 (rpm)
